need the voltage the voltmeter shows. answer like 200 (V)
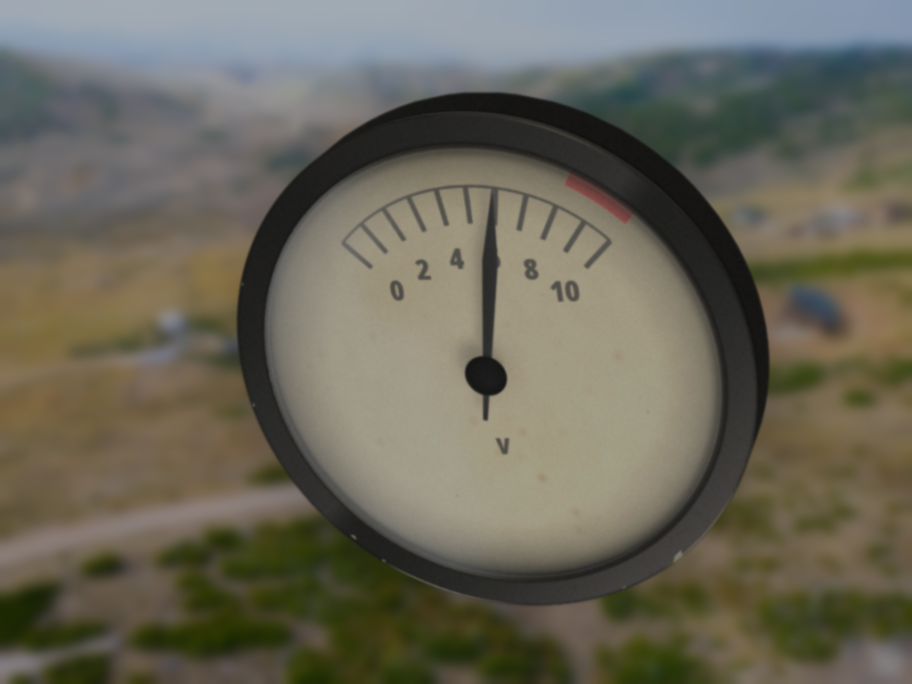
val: 6 (V)
